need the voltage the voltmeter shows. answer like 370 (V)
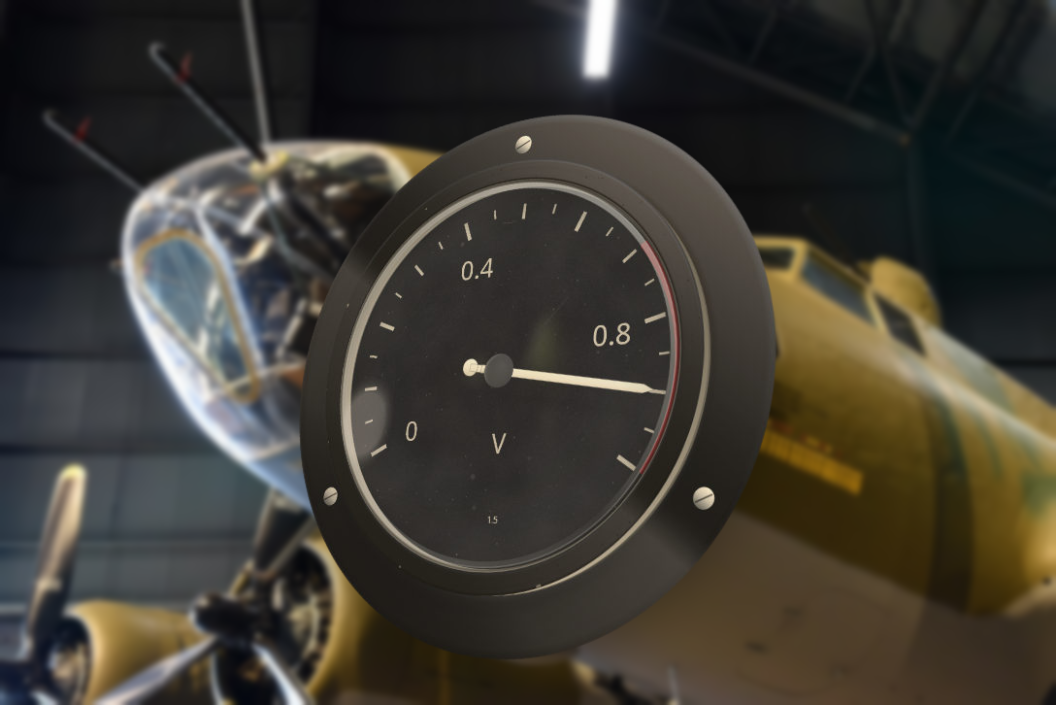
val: 0.9 (V)
